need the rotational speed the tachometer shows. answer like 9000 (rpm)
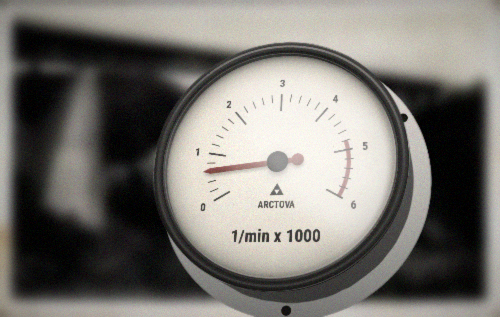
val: 600 (rpm)
